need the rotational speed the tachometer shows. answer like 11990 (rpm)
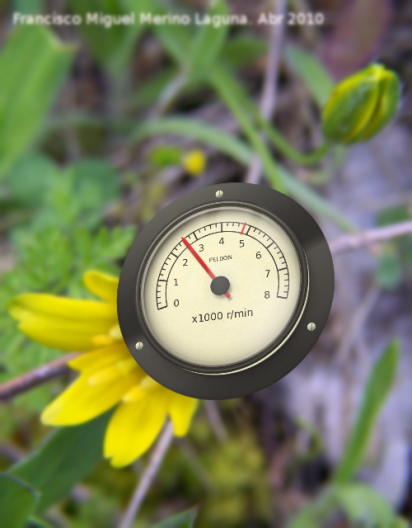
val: 2600 (rpm)
